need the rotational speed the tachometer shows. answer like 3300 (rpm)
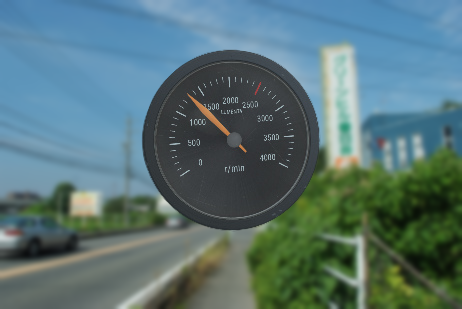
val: 1300 (rpm)
